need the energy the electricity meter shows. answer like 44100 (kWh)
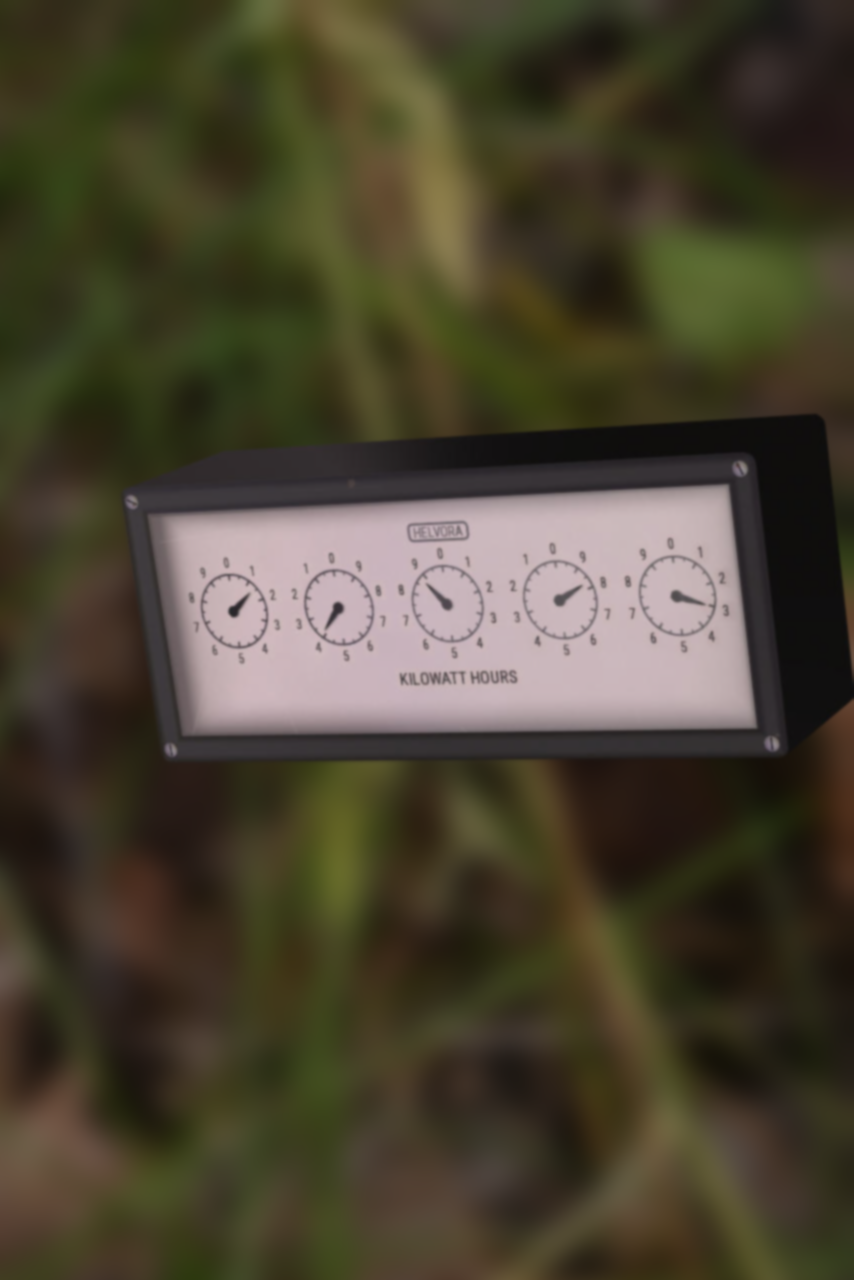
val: 13883 (kWh)
